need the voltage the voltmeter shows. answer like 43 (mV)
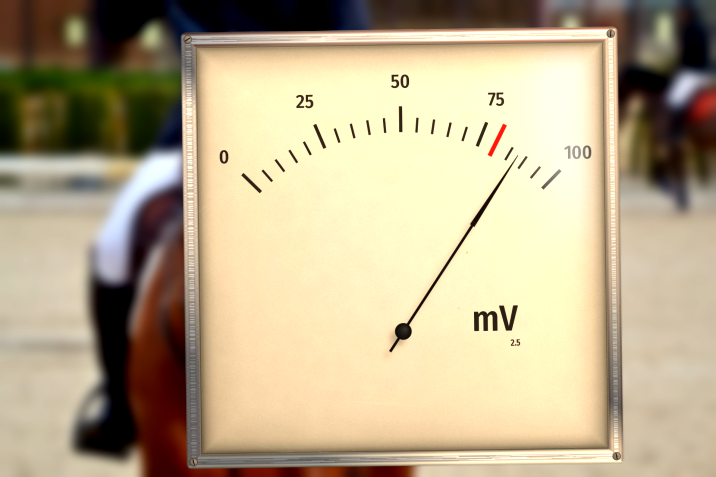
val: 87.5 (mV)
